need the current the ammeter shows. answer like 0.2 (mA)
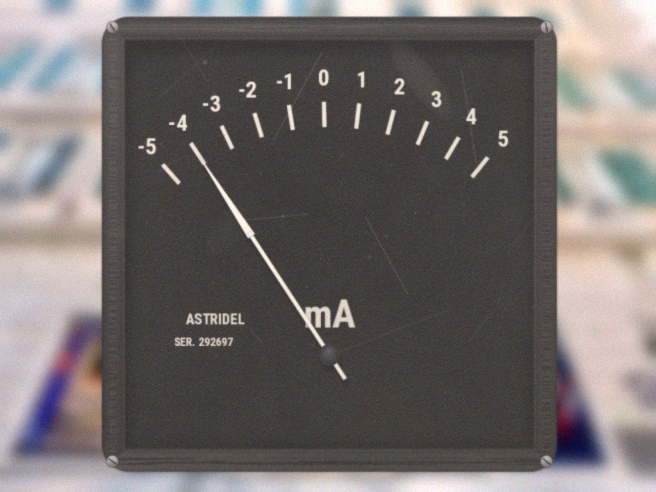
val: -4 (mA)
